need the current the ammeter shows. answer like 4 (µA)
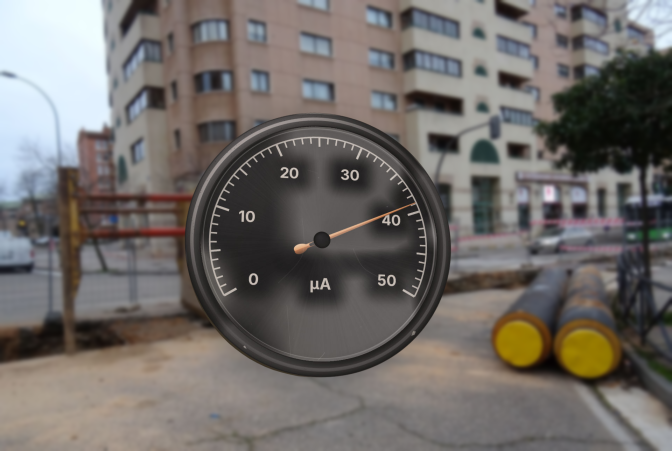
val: 39 (µA)
